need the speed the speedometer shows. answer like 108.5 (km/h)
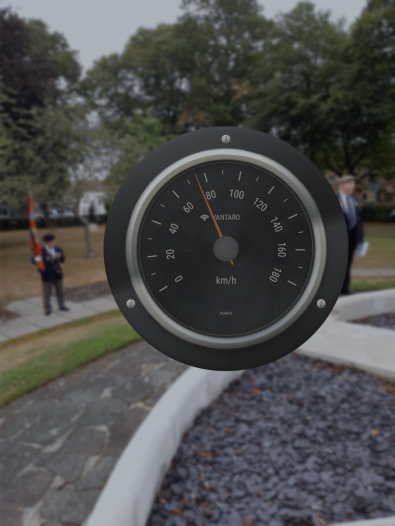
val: 75 (km/h)
